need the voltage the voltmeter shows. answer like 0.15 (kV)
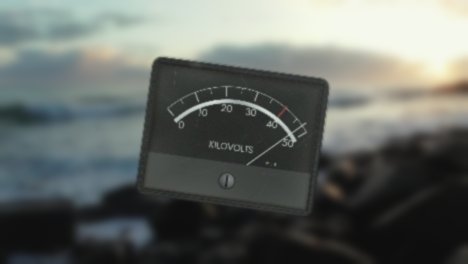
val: 47.5 (kV)
